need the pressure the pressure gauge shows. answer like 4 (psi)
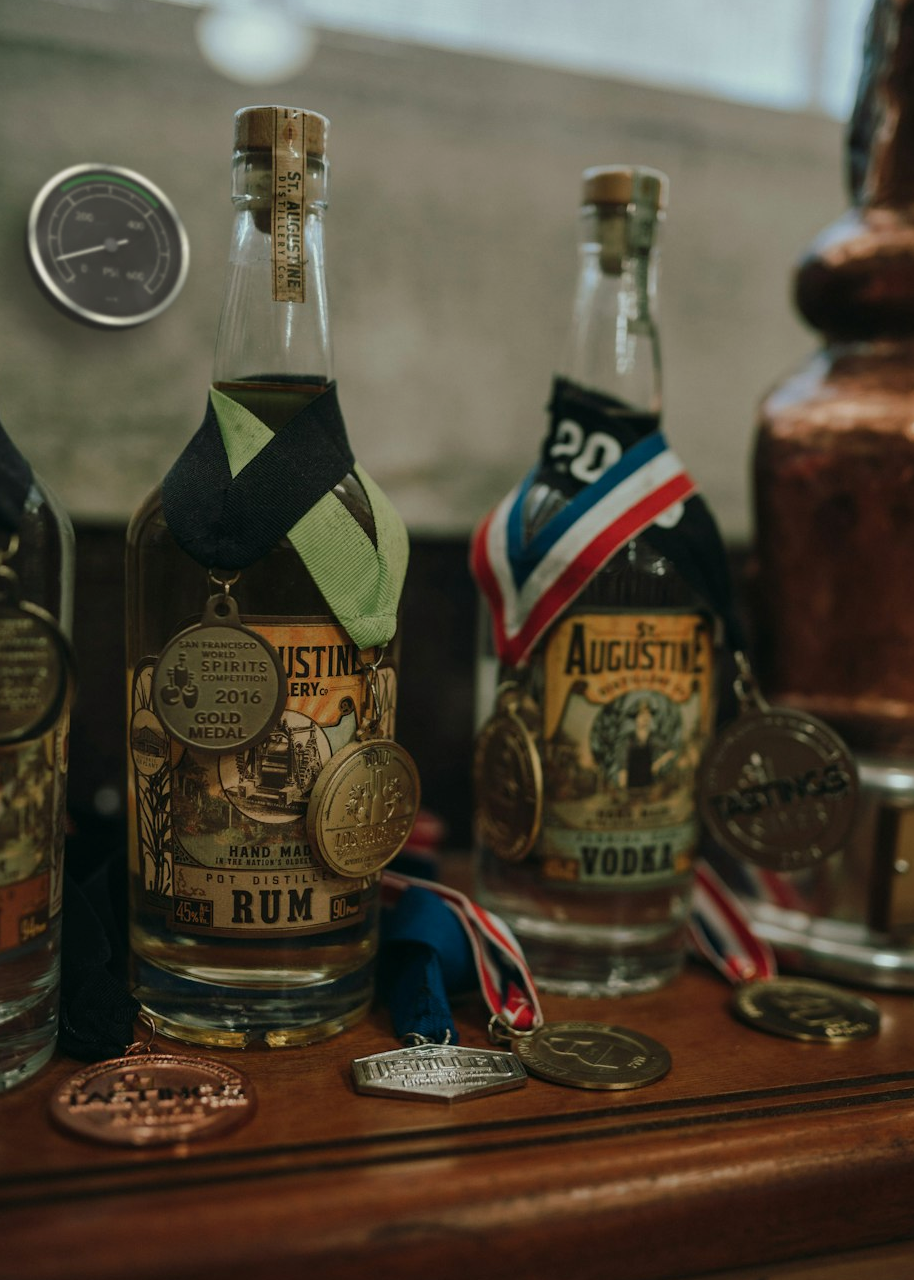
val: 50 (psi)
